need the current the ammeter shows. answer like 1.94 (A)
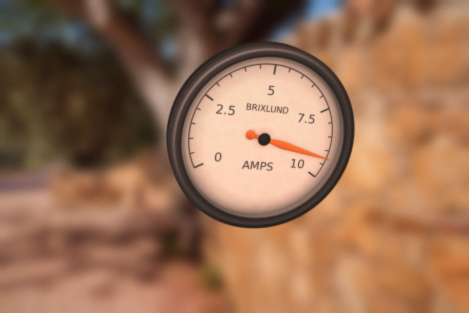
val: 9.25 (A)
